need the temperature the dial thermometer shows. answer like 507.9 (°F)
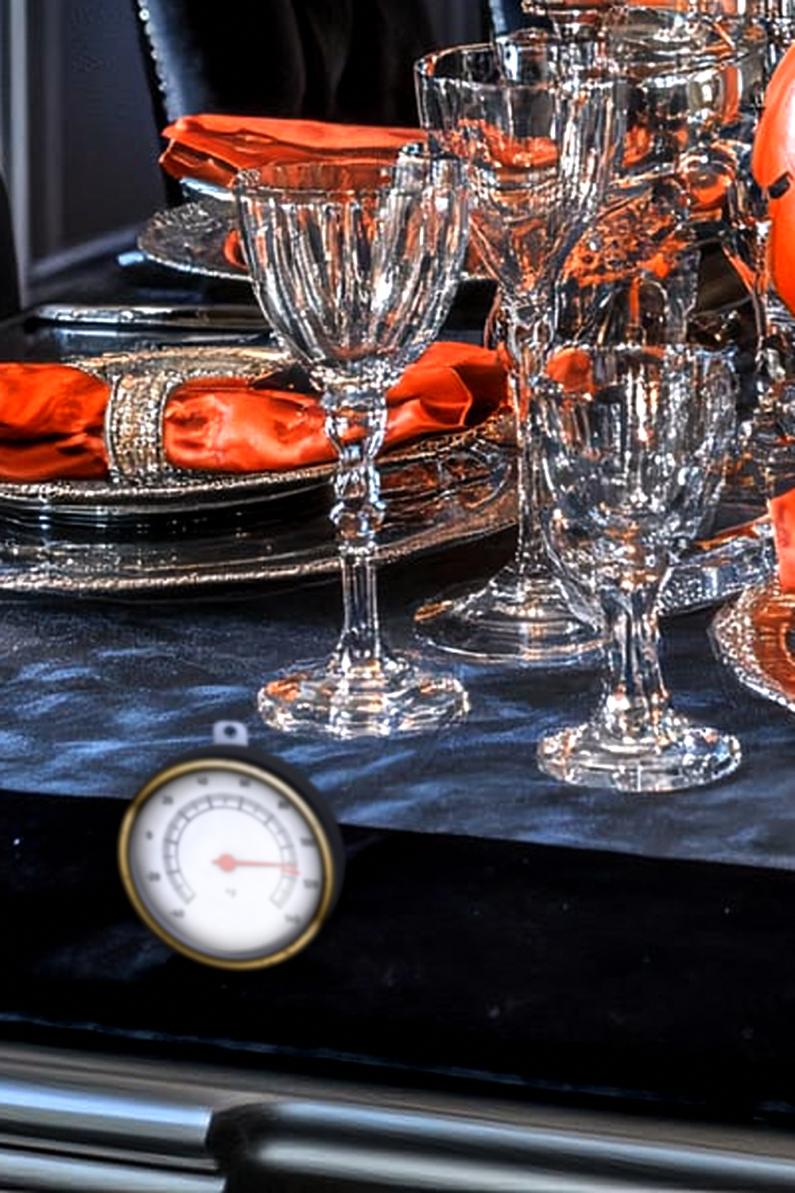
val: 110 (°F)
